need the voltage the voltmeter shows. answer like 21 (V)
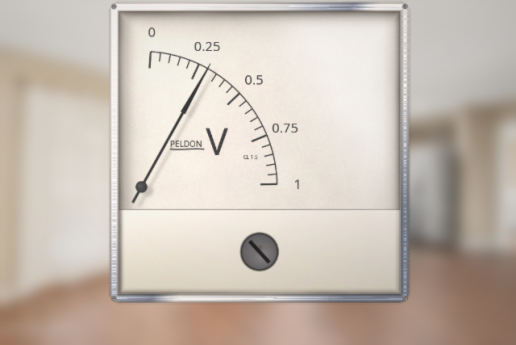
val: 0.3 (V)
